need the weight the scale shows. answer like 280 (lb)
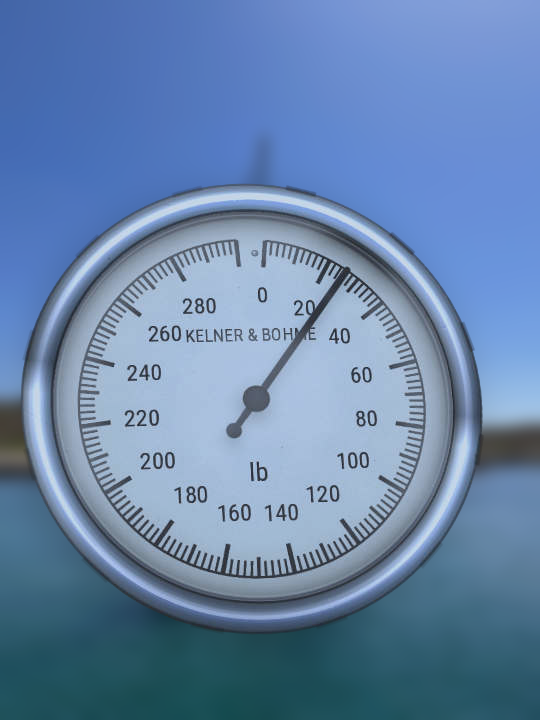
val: 26 (lb)
